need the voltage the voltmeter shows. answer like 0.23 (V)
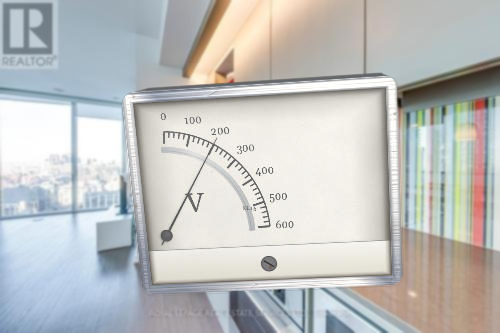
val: 200 (V)
